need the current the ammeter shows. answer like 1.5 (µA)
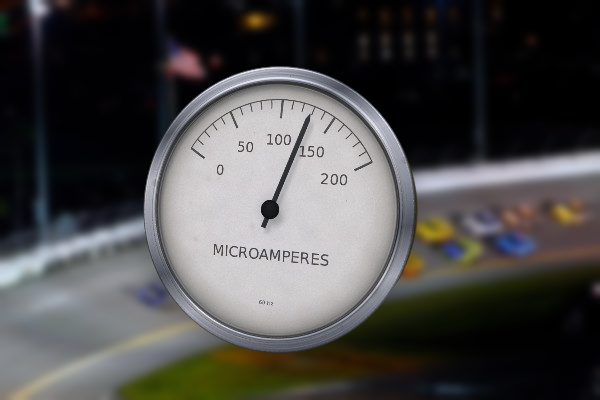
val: 130 (µA)
